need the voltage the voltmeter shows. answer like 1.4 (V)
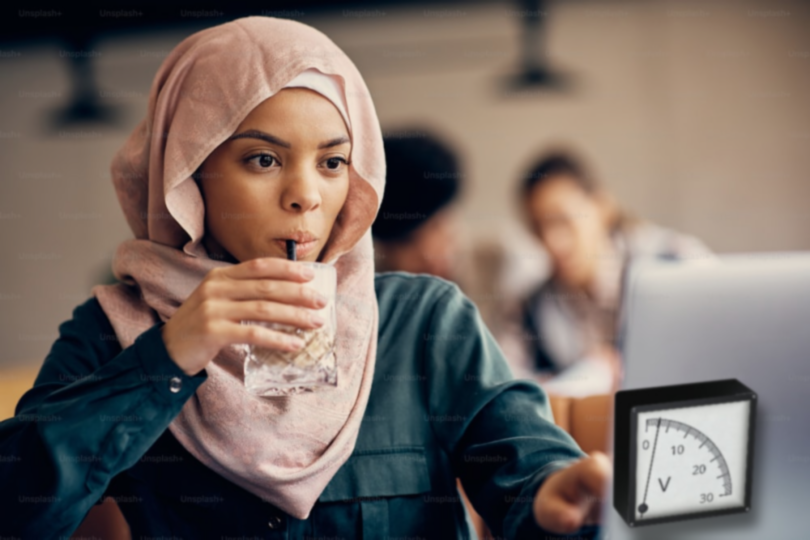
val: 2.5 (V)
